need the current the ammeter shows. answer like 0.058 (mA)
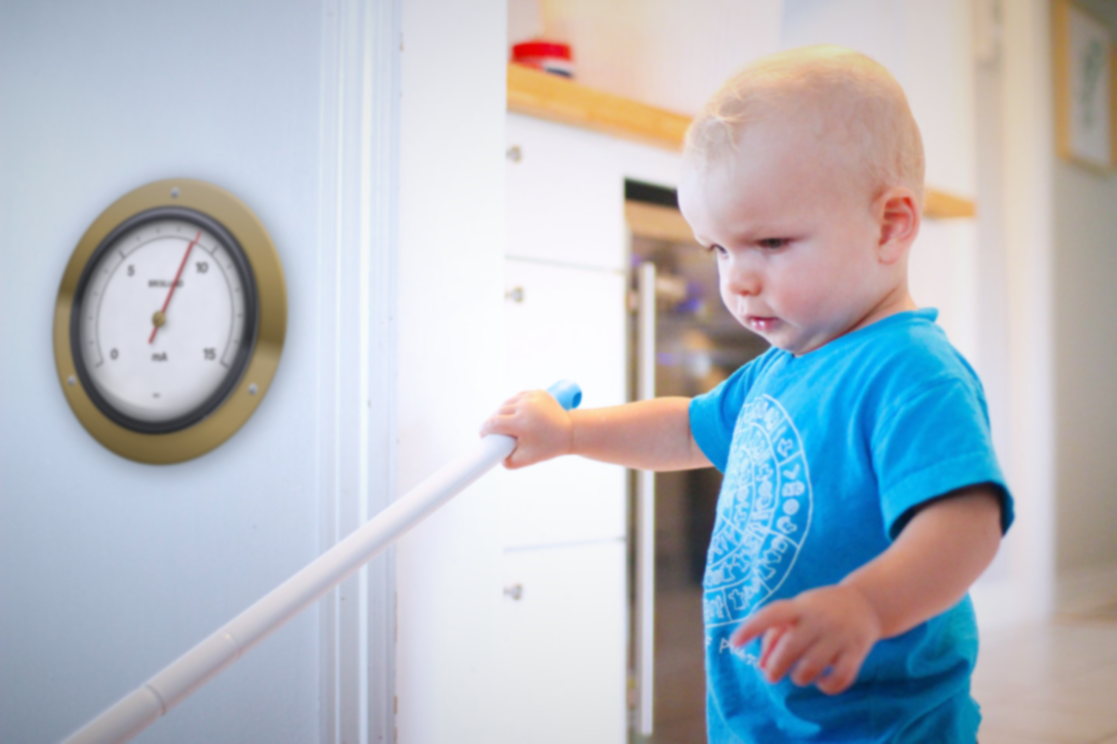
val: 9 (mA)
